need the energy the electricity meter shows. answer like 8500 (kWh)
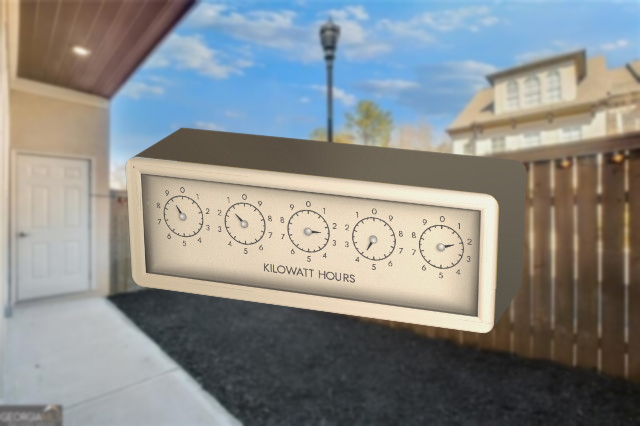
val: 91242 (kWh)
